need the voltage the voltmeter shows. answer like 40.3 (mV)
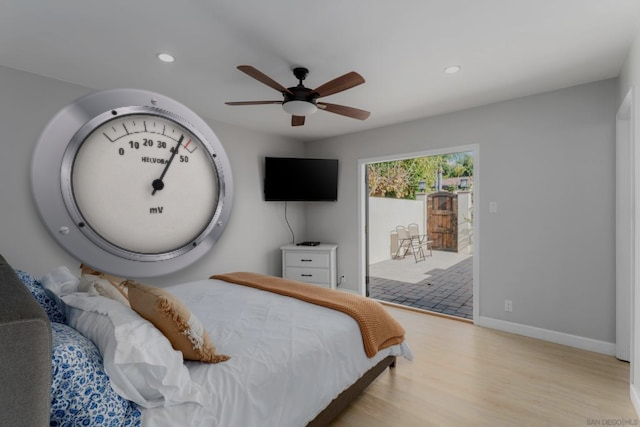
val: 40 (mV)
